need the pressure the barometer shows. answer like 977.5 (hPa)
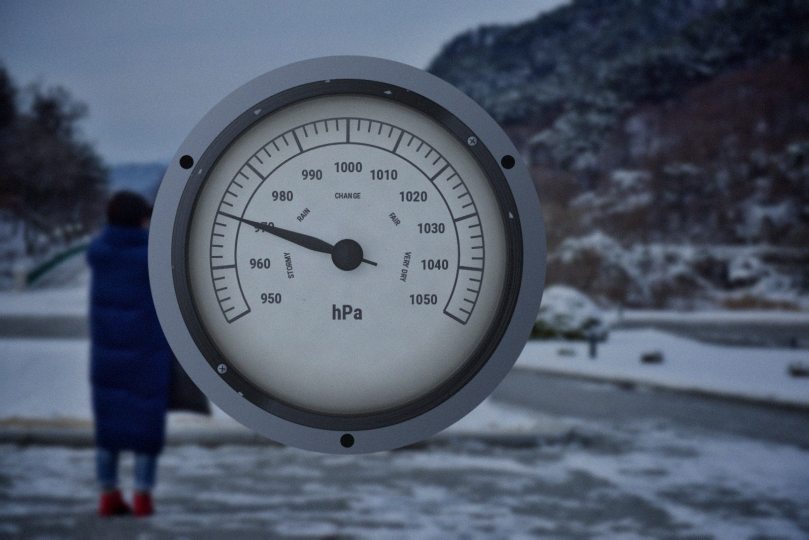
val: 970 (hPa)
